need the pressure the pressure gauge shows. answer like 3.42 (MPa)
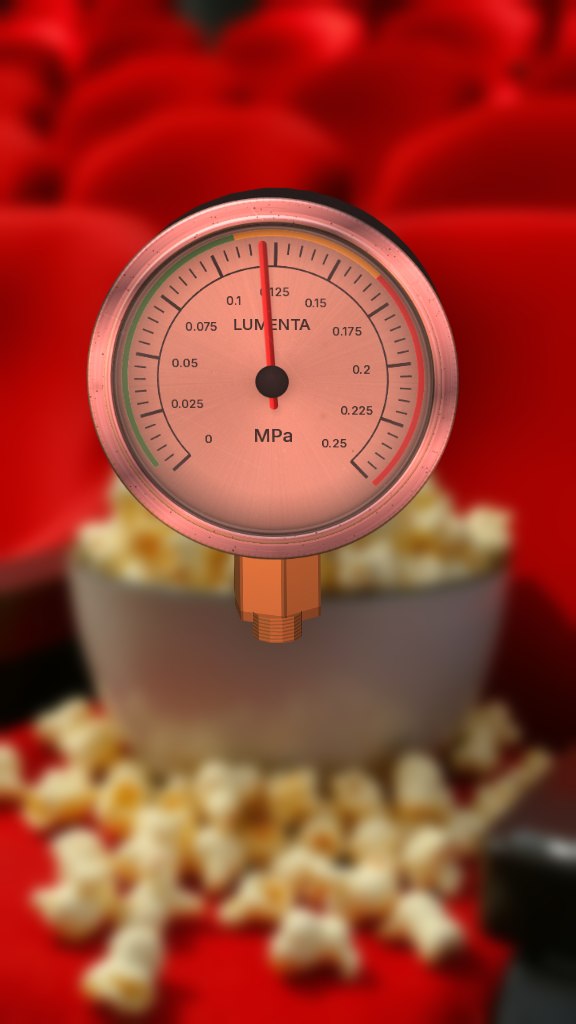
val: 0.12 (MPa)
